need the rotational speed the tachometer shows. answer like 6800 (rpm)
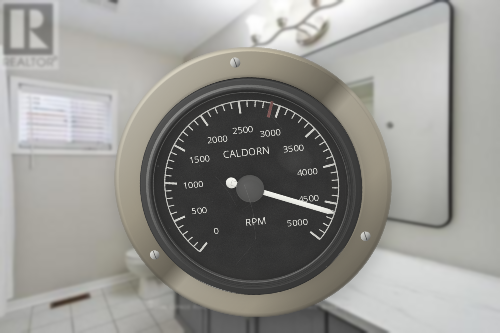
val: 4600 (rpm)
